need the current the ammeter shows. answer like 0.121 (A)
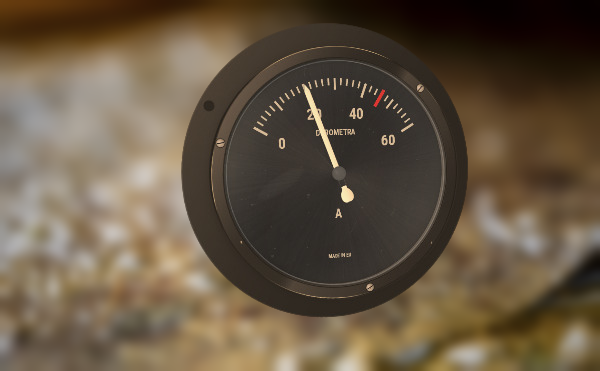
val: 20 (A)
